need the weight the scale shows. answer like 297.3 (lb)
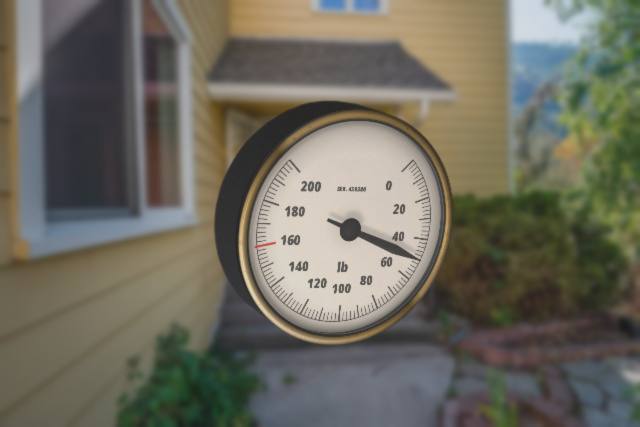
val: 50 (lb)
